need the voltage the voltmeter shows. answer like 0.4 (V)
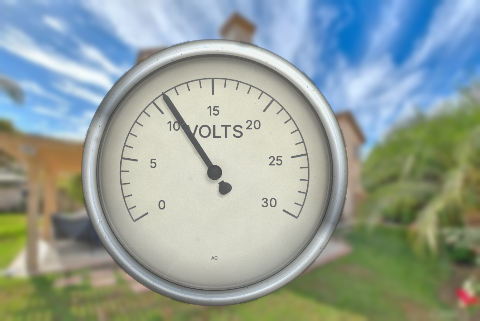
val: 11 (V)
